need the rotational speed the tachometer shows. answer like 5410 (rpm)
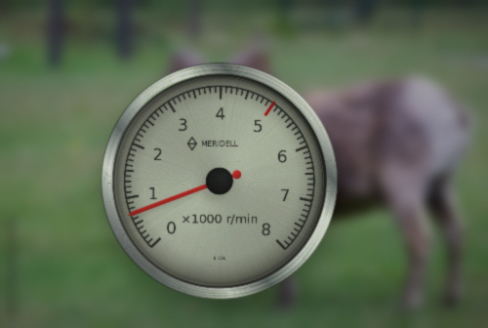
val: 700 (rpm)
